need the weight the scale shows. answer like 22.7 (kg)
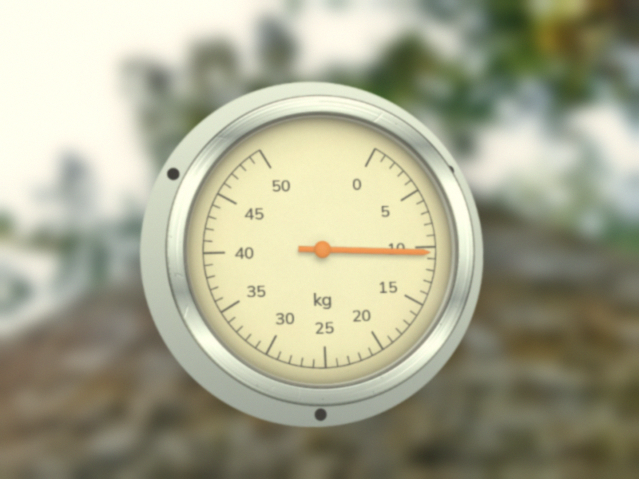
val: 10.5 (kg)
